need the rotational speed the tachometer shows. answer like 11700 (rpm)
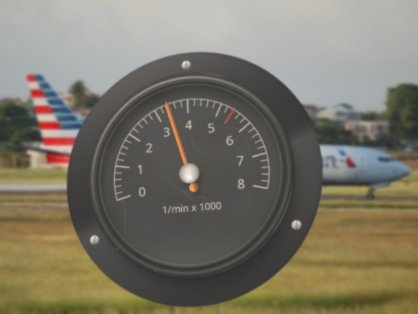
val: 3400 (rpm)
